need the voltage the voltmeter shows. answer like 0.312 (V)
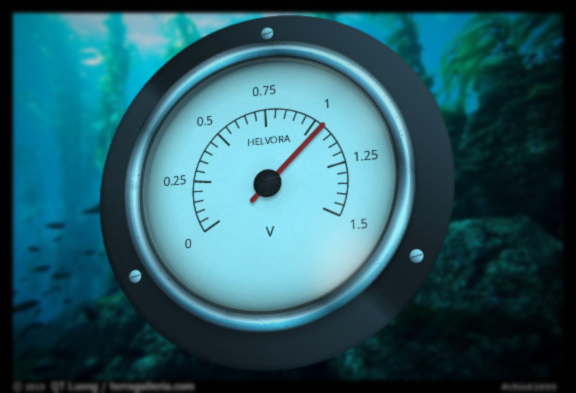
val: 1.05 (V)
